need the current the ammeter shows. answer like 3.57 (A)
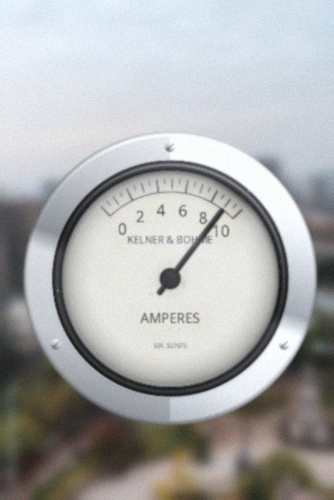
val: 9 (A)
